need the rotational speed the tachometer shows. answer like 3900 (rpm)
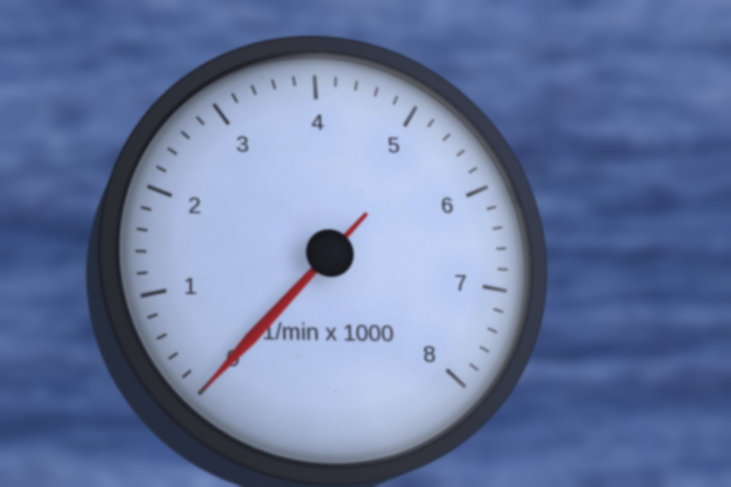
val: 0 (rpm)
